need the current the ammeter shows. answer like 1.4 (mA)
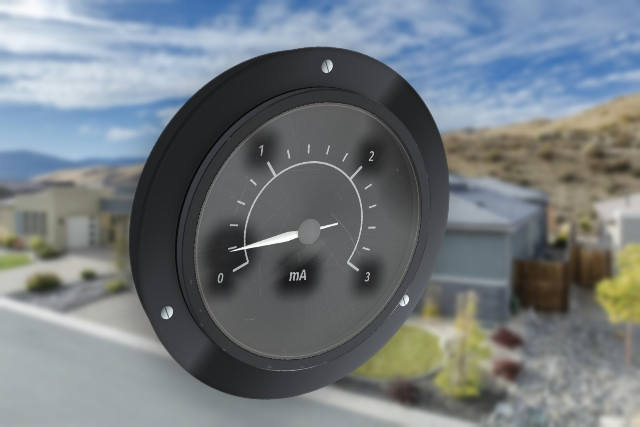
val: 0.2 (mA)
